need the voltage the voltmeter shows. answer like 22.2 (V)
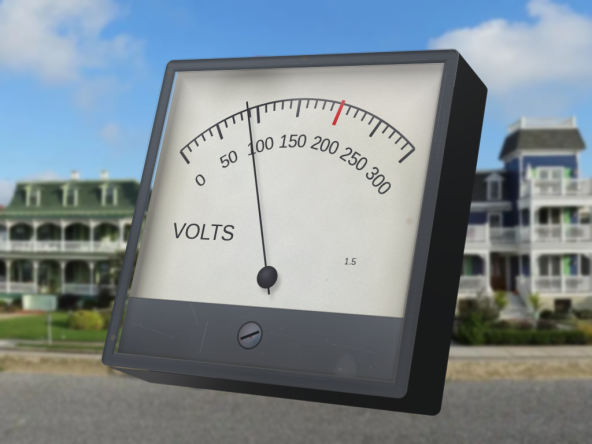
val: 90 (V)
